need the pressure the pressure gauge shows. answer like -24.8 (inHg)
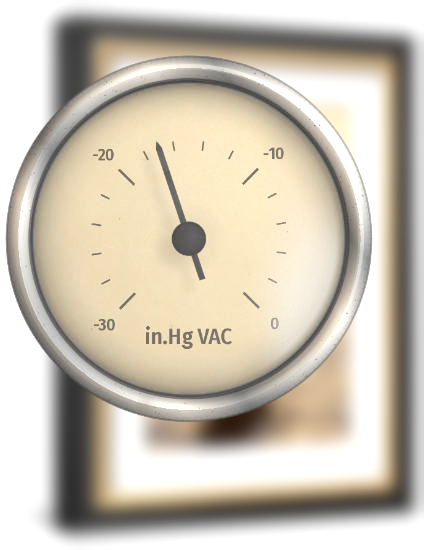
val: -17 (inHg)
